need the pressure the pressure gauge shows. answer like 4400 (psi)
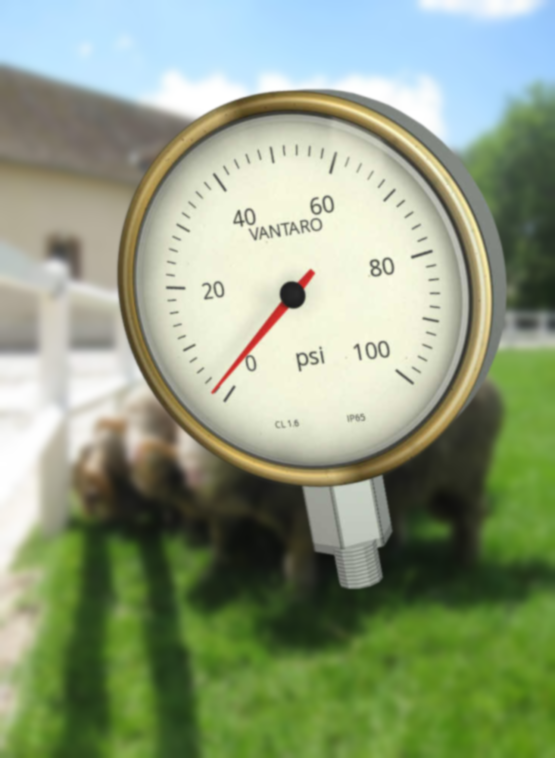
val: 2 (psi)
